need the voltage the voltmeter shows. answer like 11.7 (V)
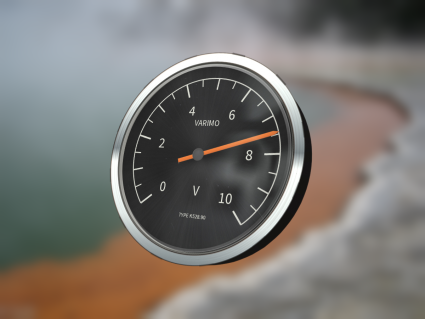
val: 7.5 (V)
